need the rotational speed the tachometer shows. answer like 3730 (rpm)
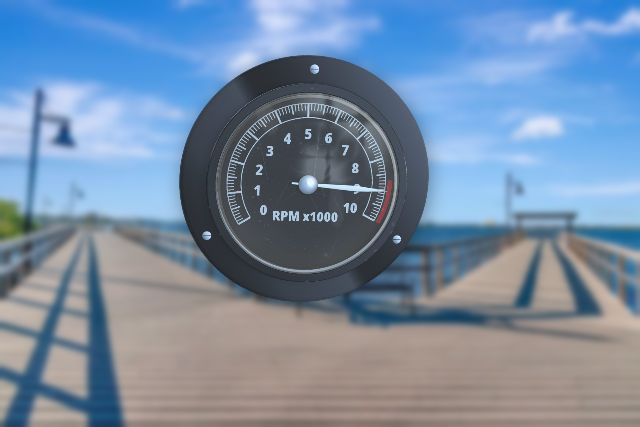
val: 9000 (rpm)
